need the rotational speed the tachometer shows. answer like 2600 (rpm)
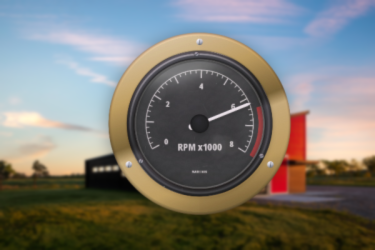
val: 6200 (rpm)
